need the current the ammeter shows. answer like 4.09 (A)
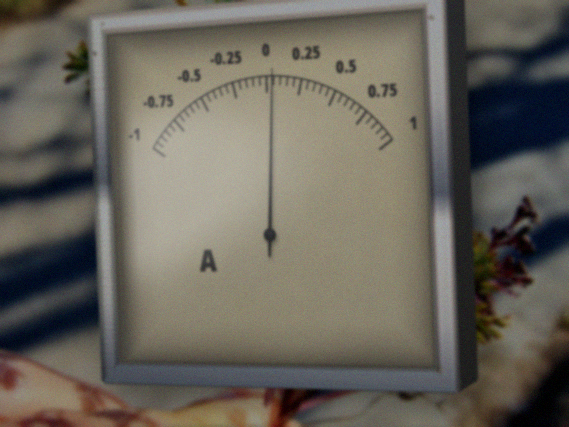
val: 0.05 (A)
